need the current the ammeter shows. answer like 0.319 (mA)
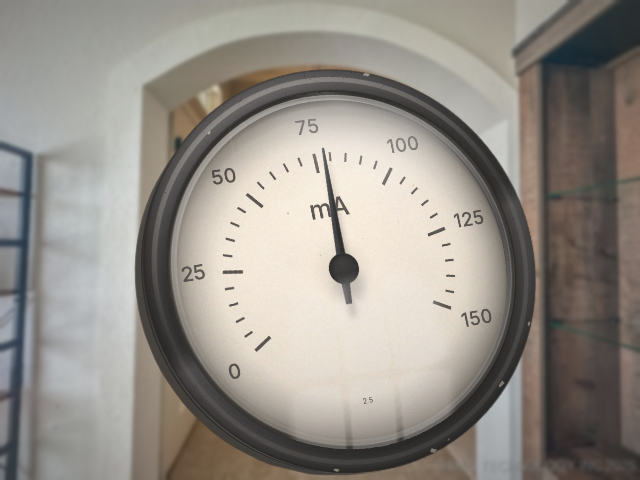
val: 77.5 (mA)
